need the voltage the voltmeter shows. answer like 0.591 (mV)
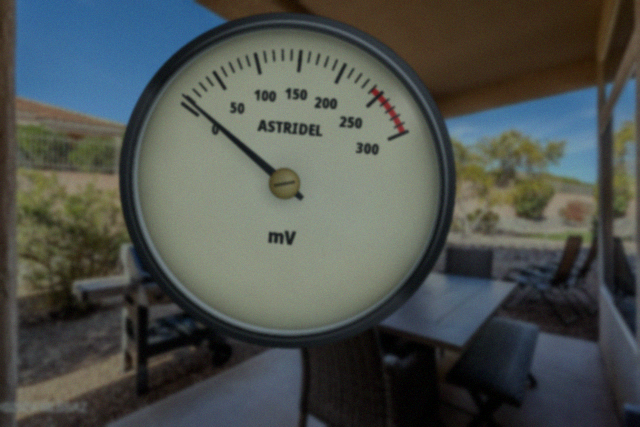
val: 10 (mV)
